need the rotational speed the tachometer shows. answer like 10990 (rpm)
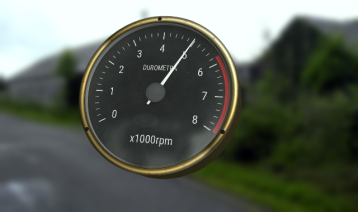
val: 5000 (rpm)
